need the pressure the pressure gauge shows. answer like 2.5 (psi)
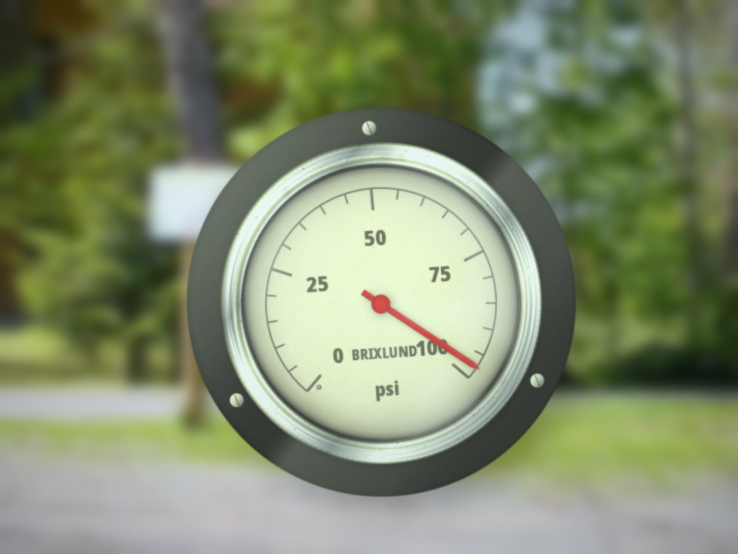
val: 97.5 (psi)
